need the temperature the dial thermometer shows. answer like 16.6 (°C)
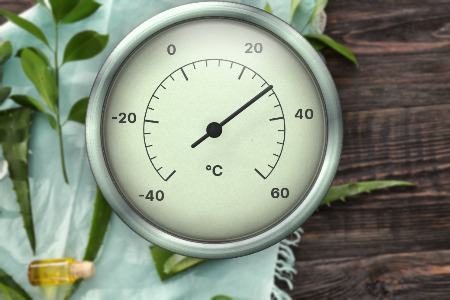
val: 30 (°C)
